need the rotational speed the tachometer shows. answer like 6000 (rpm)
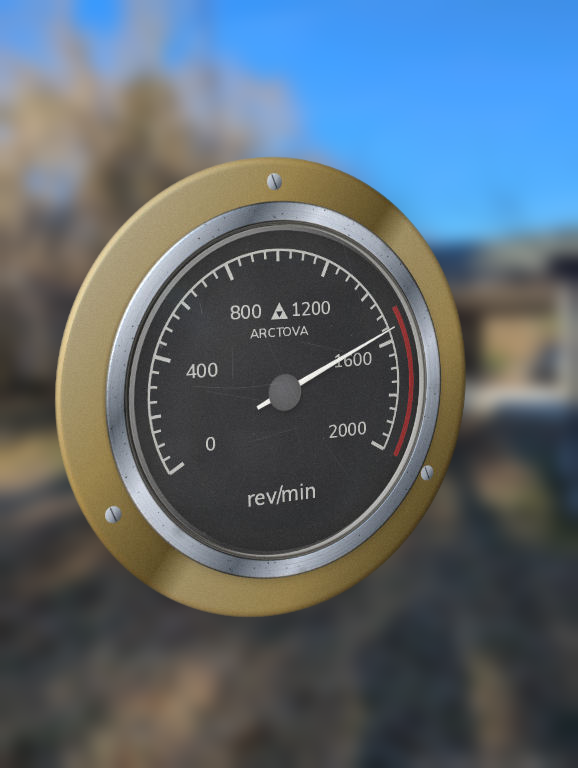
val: 1550 (rpm)
